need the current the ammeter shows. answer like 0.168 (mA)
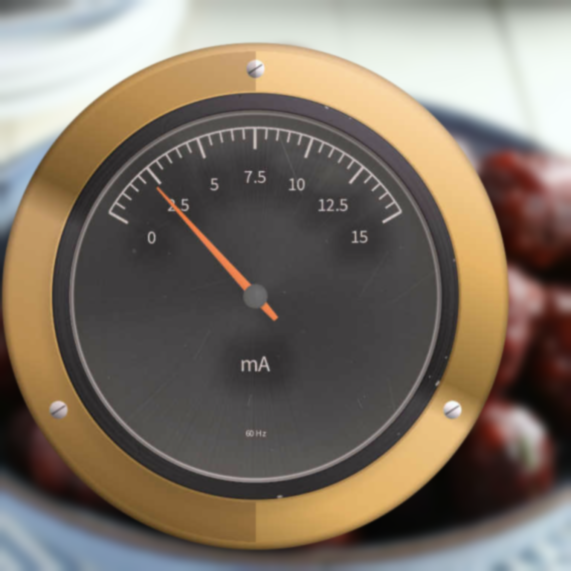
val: 2.25 (mA)
